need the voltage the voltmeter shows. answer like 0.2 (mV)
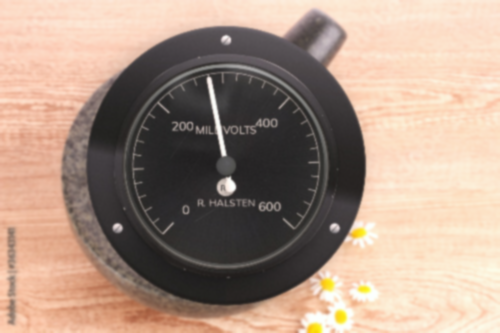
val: 280 (mV)
